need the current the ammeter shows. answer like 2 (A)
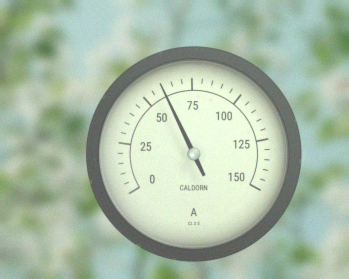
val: 60 (A)
